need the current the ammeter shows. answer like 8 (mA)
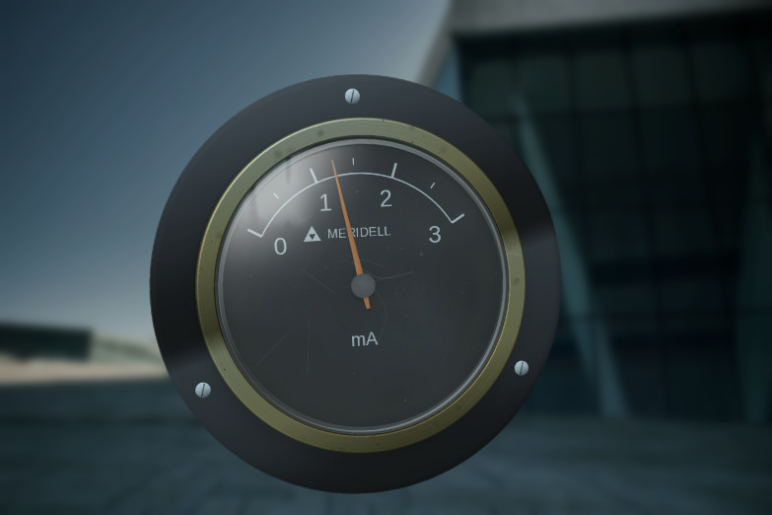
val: 1.25 (mA)
